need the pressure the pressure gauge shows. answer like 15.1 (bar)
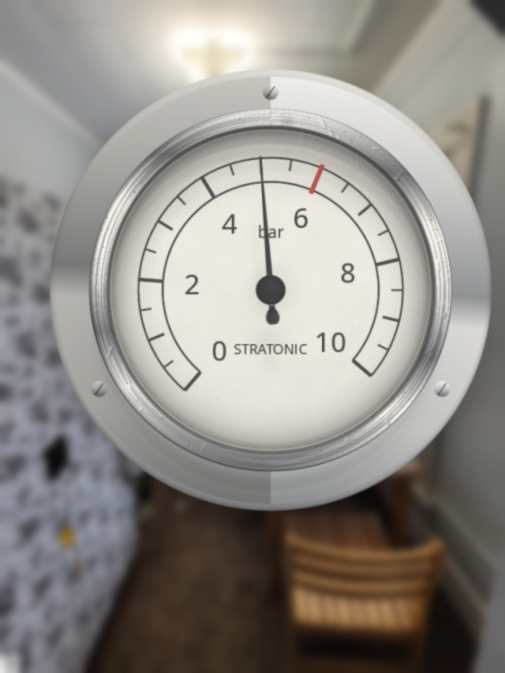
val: 5 (bar)
